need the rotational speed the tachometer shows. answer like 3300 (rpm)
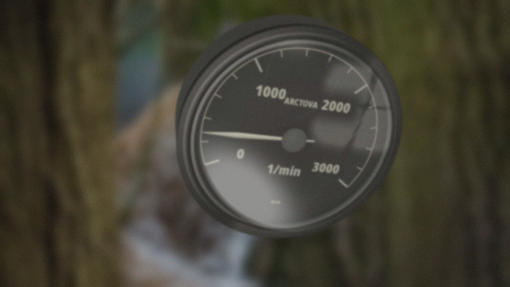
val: 300 (rpm)
